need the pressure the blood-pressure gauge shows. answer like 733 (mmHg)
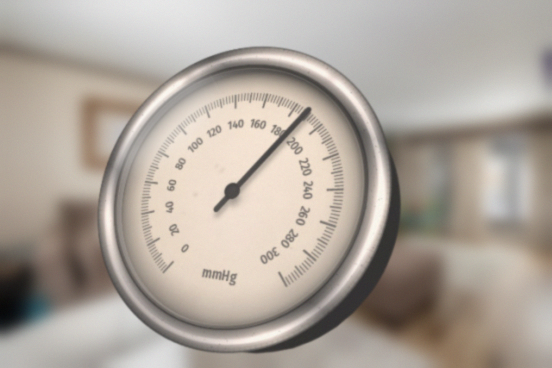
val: 190 (mmHg)
